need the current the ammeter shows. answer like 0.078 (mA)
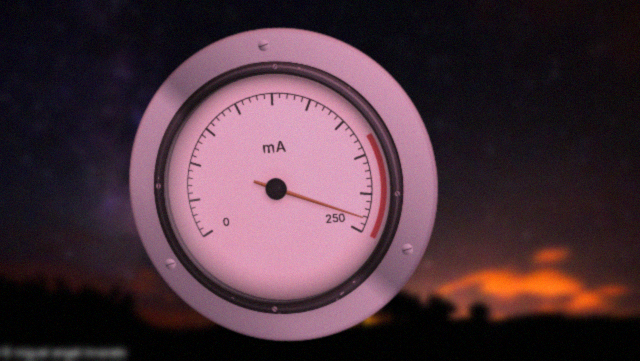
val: 240 (mA)
